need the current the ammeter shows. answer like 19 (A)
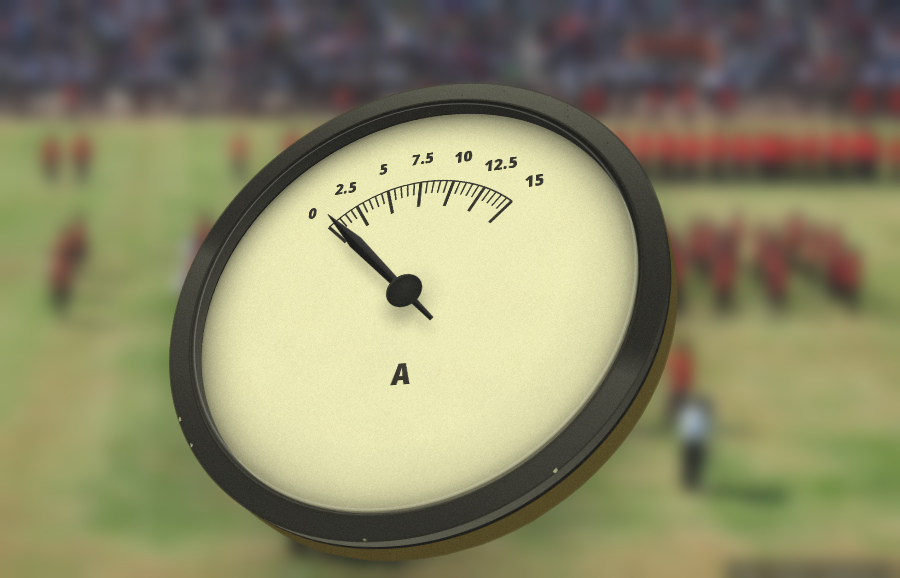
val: 0.5 (A)
